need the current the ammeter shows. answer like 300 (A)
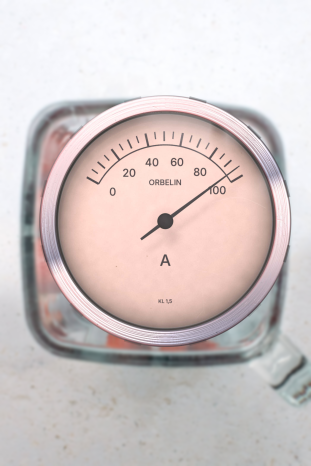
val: 95 (A)
